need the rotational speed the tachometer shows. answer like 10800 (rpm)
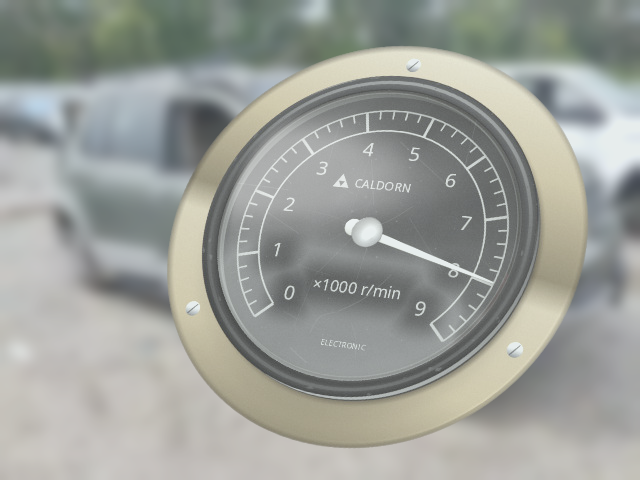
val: 8000 (rpm)
